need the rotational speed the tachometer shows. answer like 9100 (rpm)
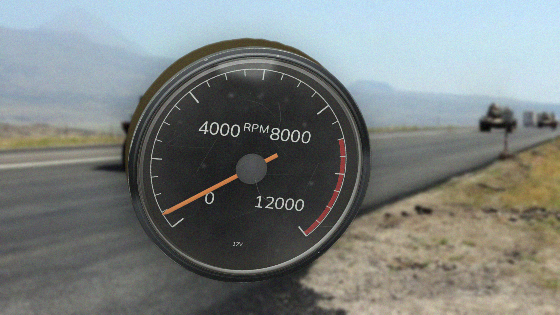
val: 500 (rpm)
